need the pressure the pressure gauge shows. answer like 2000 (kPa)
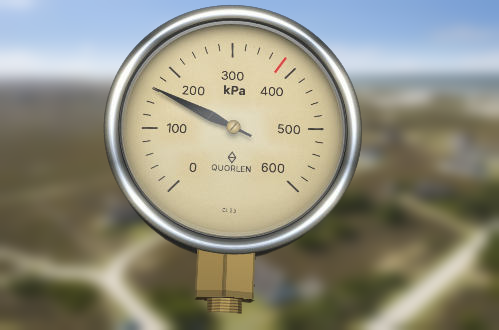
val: 160 (kPa)
